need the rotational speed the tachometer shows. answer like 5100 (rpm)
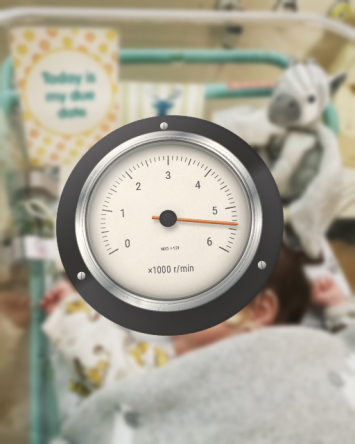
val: 5400 (rpm)
